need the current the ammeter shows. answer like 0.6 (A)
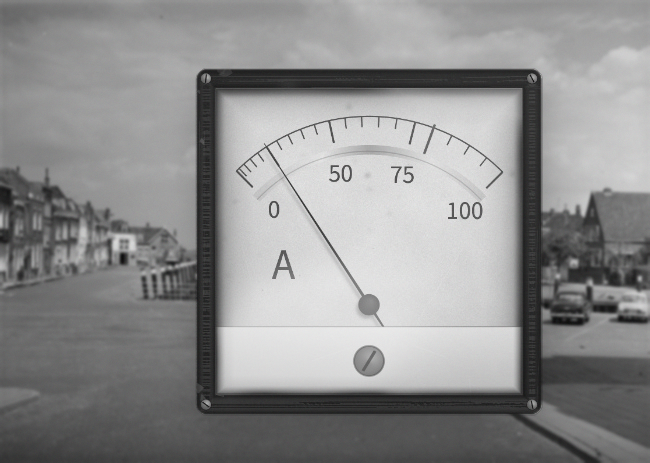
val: 25 (A)
